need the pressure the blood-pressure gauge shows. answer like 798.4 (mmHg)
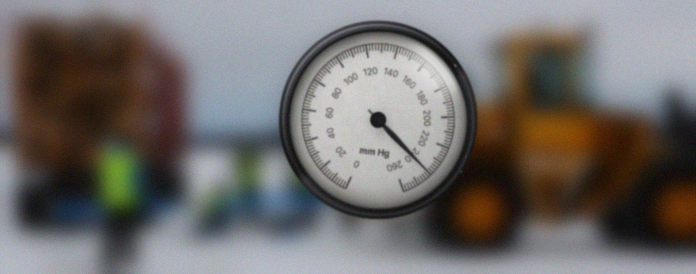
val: 240 (mmHg)
